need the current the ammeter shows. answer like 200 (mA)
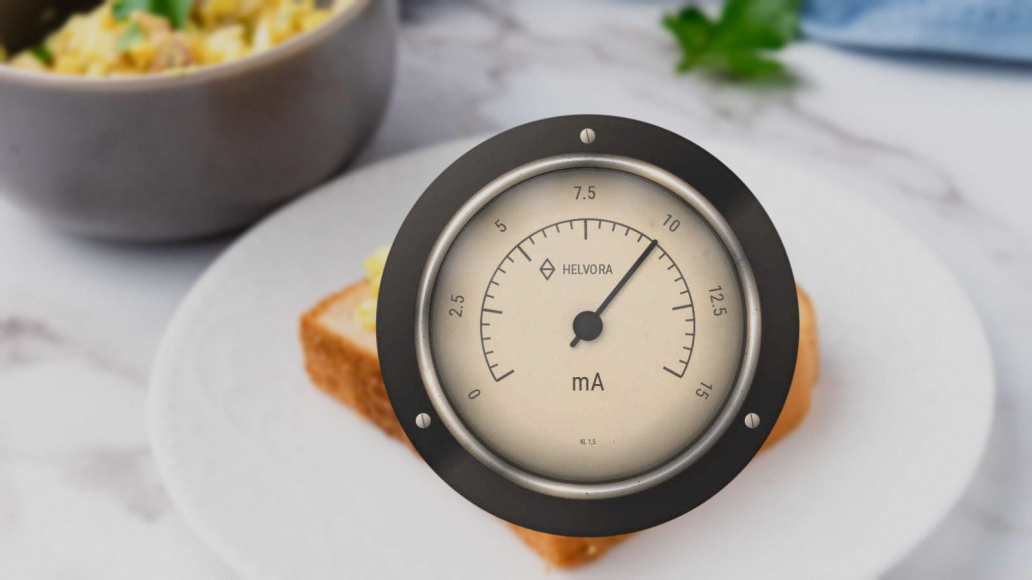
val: 10 (mA)
